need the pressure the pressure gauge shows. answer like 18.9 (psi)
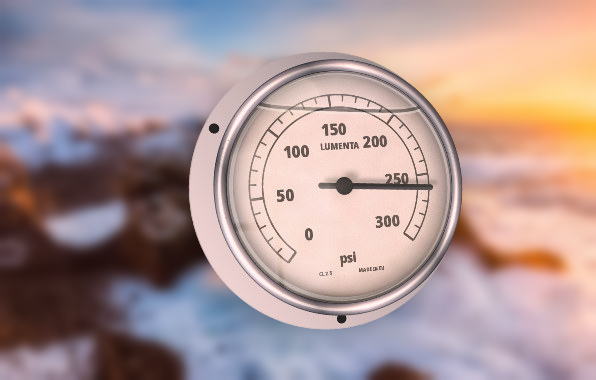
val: 260 (psi)
